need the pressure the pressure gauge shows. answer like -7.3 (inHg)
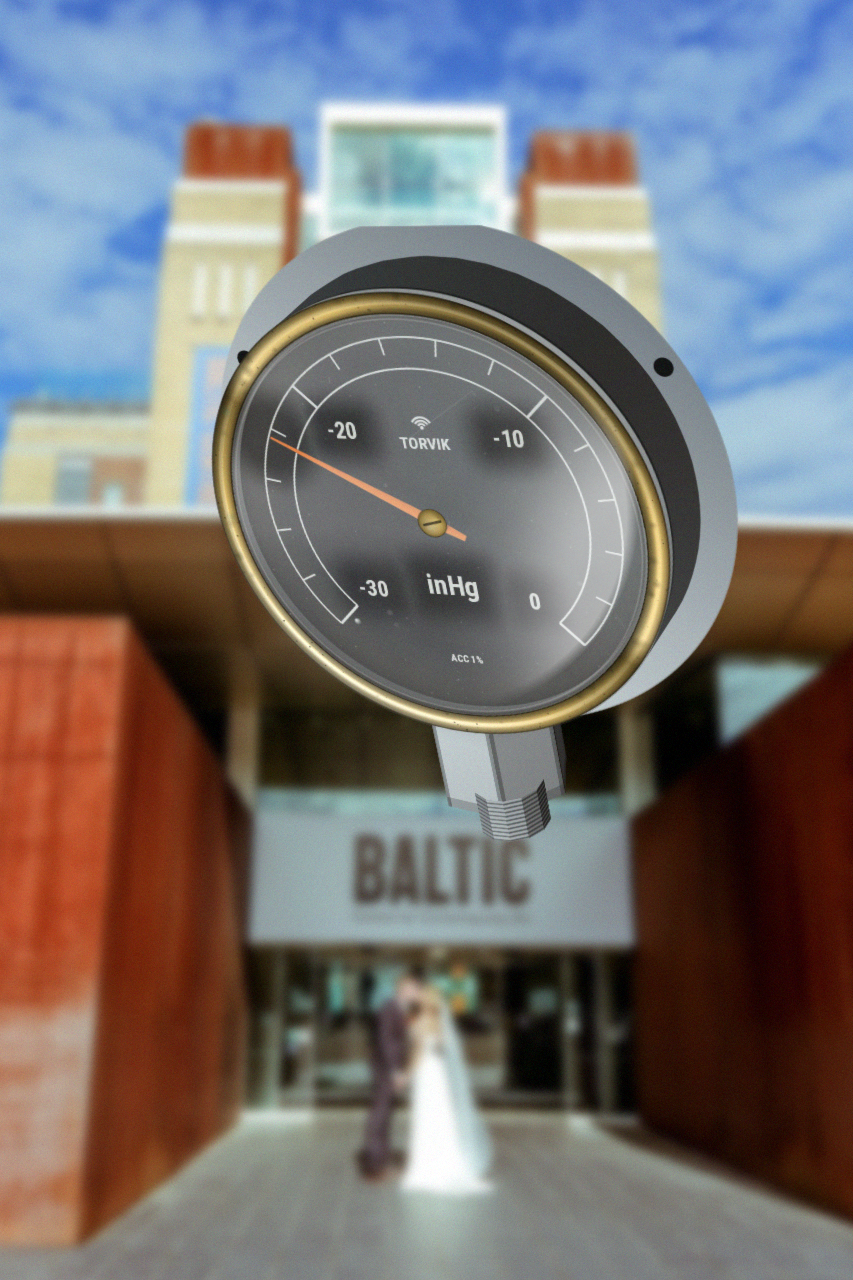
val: -22 (inHg)
